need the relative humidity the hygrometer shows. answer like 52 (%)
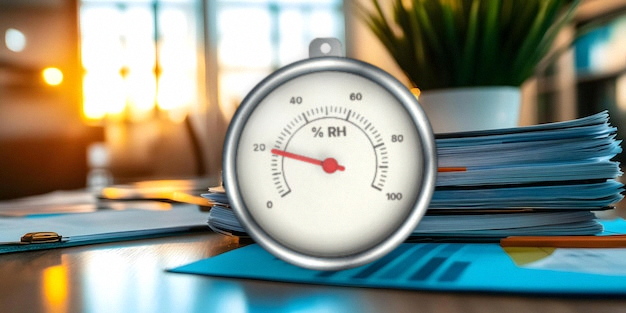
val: 20 (%)
